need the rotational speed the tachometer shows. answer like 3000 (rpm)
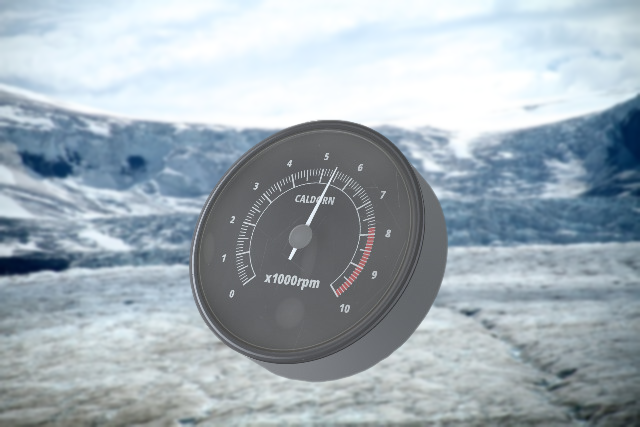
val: 5500 (rpm)
